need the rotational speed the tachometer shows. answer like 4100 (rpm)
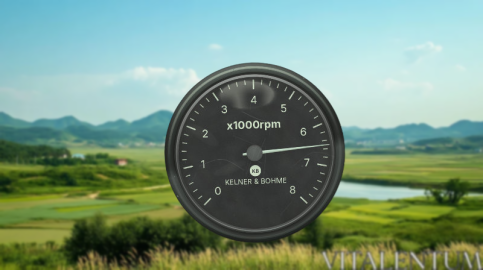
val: 6500 (rpm)
